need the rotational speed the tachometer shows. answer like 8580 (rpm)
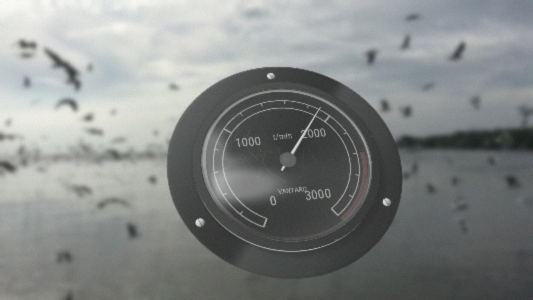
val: 1900 (rpm)
